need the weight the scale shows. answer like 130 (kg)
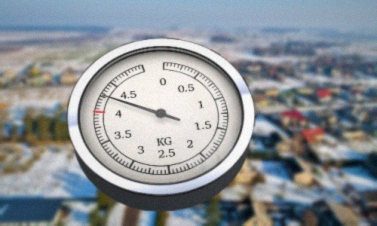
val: 4.25 (kg)
